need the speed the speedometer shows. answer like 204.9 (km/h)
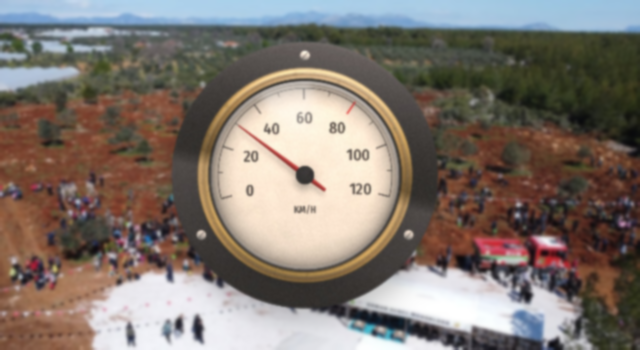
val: 30 (km/h)
